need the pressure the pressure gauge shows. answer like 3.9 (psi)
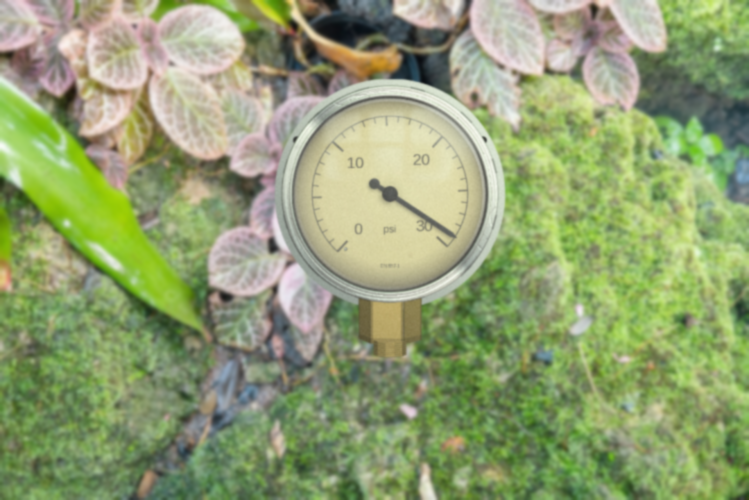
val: 29 (psi)
